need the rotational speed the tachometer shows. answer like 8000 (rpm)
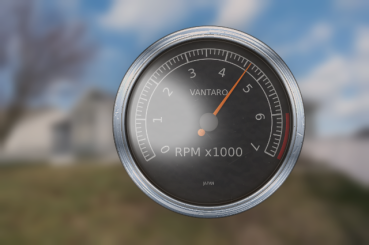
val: 4600 (rpm)
